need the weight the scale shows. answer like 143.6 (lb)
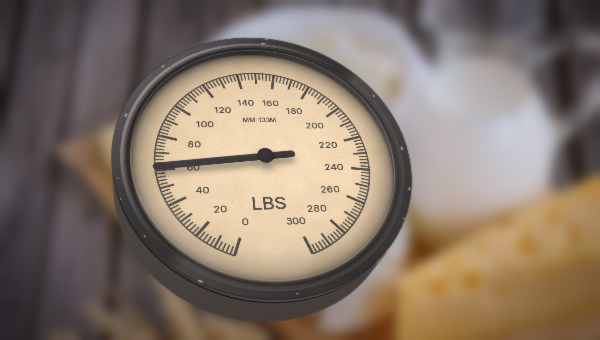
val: 60 (lb)
